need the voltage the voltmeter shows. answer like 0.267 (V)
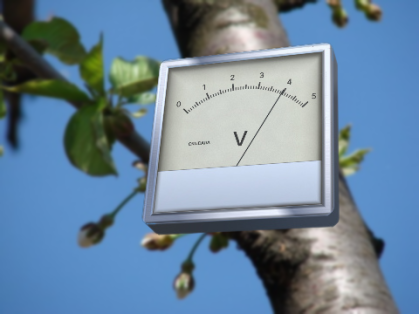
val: 4 (V)
